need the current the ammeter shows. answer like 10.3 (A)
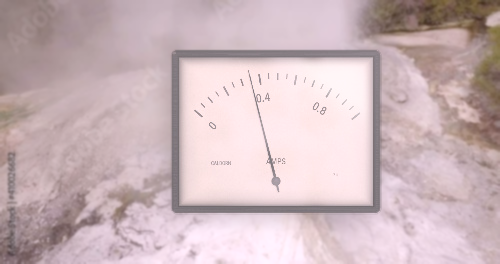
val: 0.35 (A)
